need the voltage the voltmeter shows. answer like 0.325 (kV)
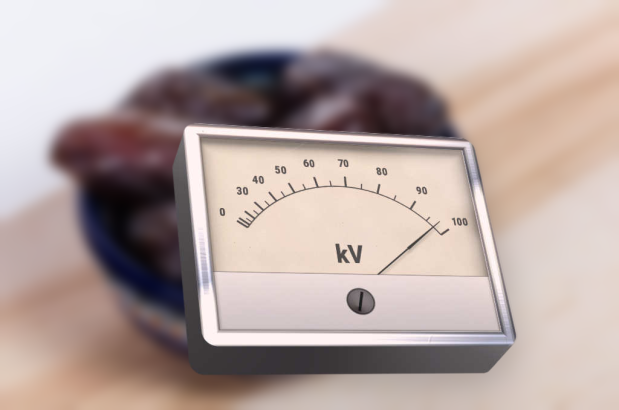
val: 97.5 (kV)
